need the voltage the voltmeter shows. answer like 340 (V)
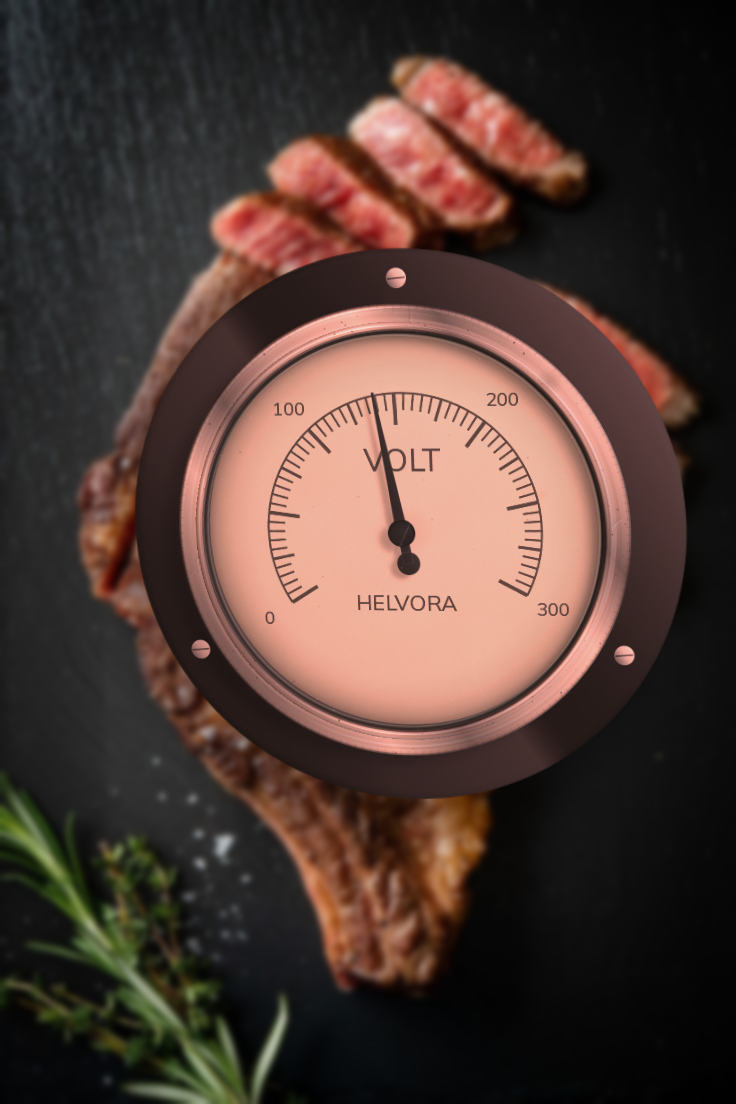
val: 140 (V)
